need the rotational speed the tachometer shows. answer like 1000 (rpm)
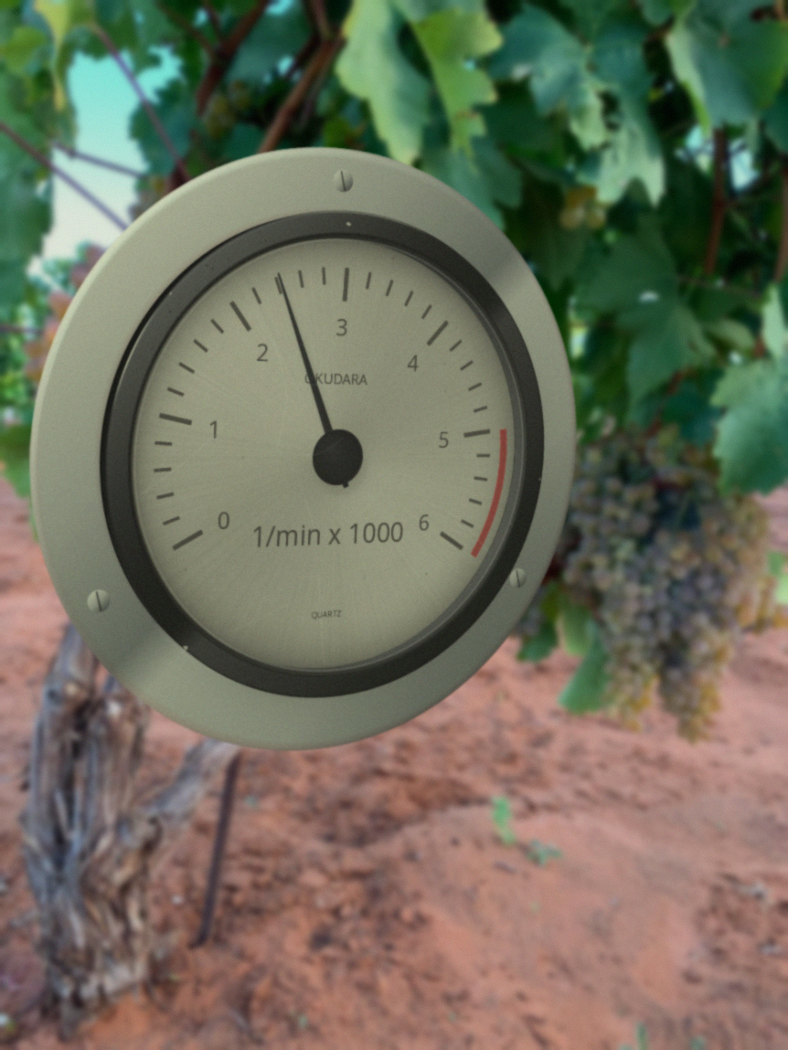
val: 2400 (rpm)
